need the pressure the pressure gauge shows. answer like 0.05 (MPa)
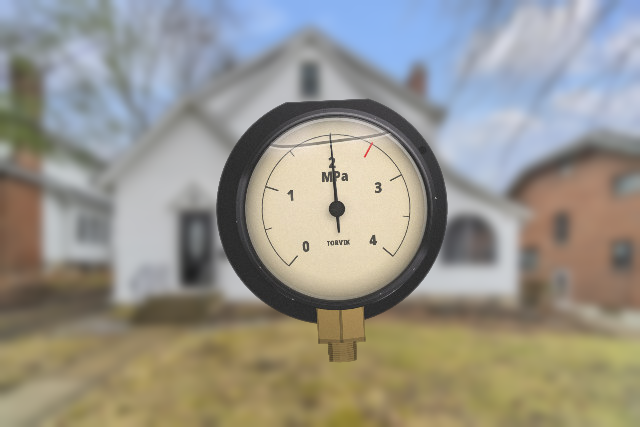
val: 2 (MPa)
